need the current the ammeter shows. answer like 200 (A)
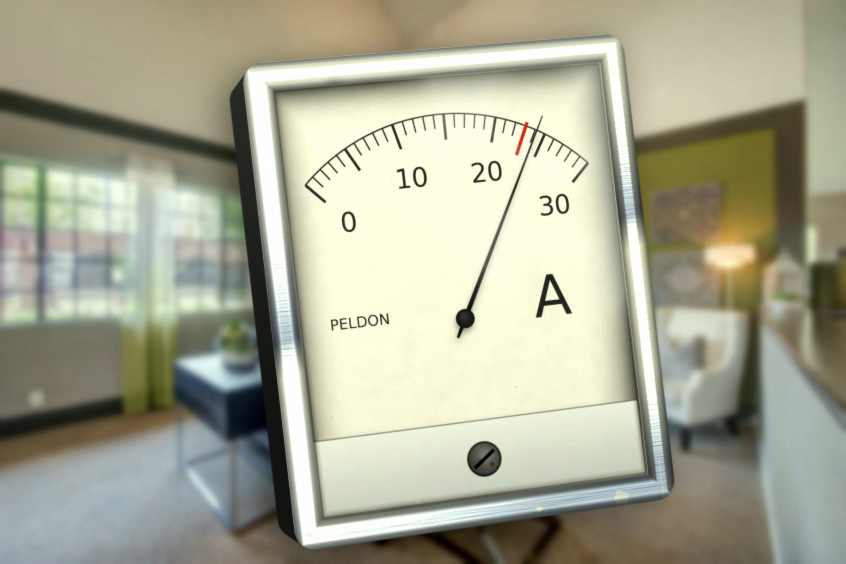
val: 24 (A)
